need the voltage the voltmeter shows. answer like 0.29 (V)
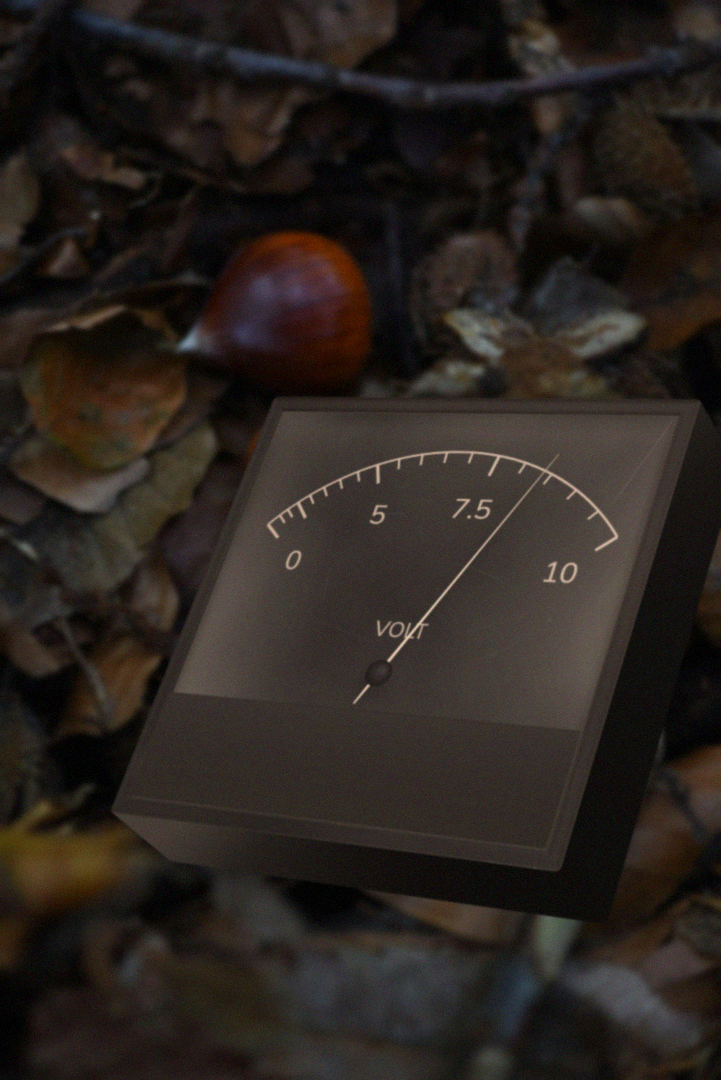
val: 8.5 (V)
